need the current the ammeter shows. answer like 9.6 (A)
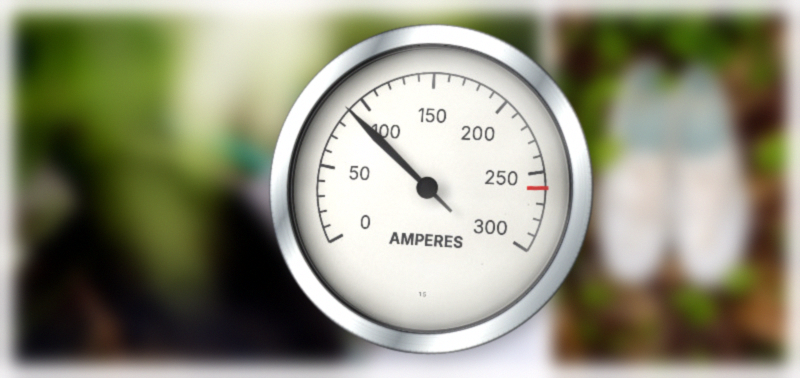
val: 90 (A)
